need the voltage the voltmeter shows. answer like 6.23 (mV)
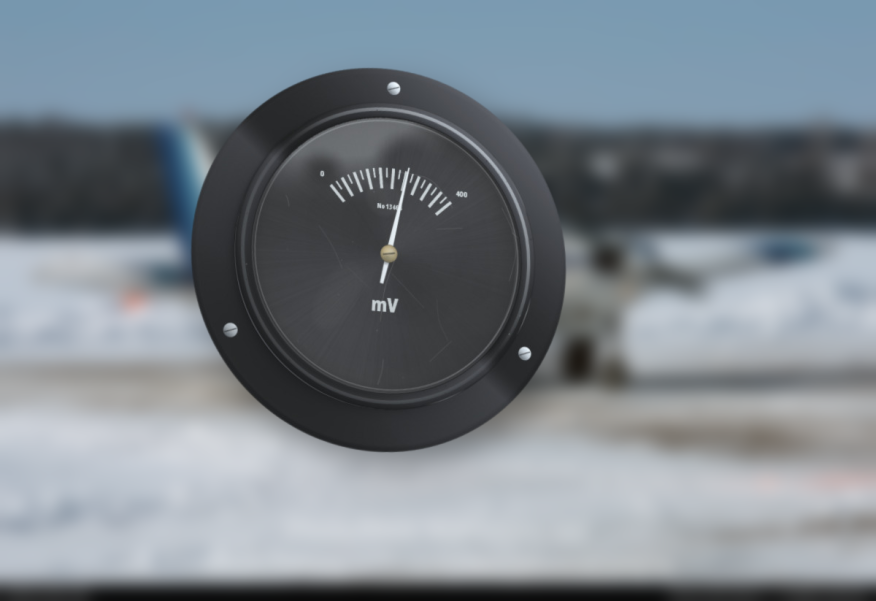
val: 240 (mV)
